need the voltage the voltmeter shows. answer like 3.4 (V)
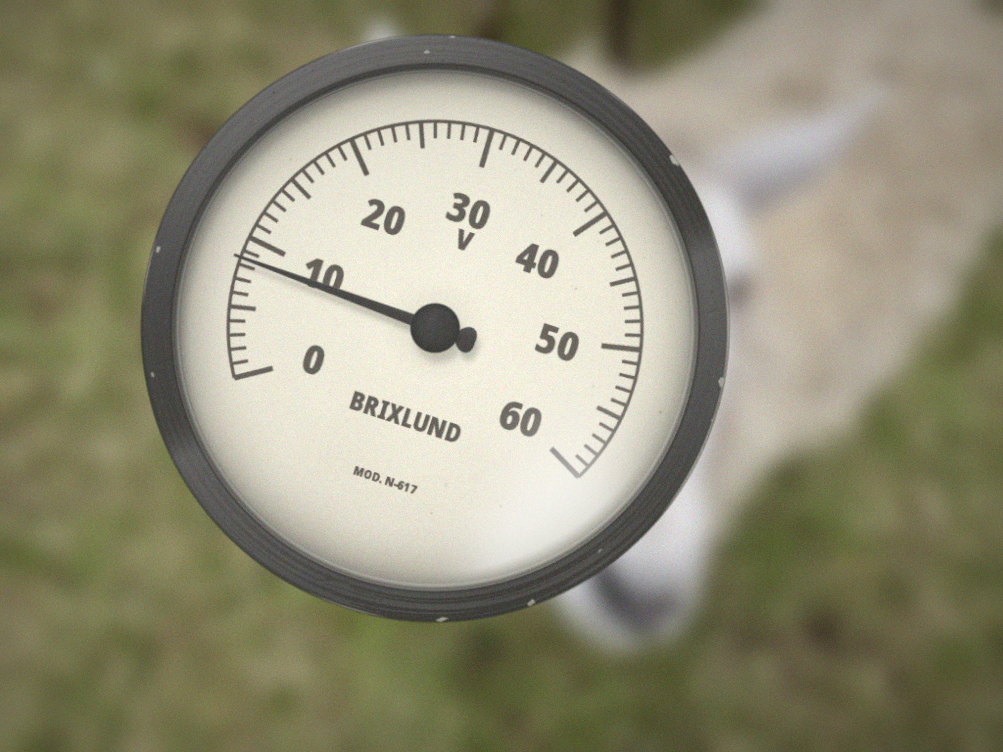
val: 8.5 (V)
